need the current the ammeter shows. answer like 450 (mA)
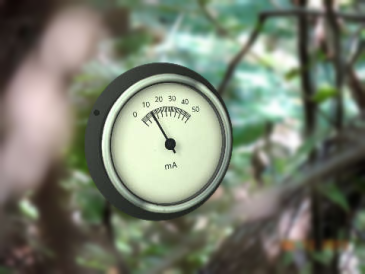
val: 10 (mA)
